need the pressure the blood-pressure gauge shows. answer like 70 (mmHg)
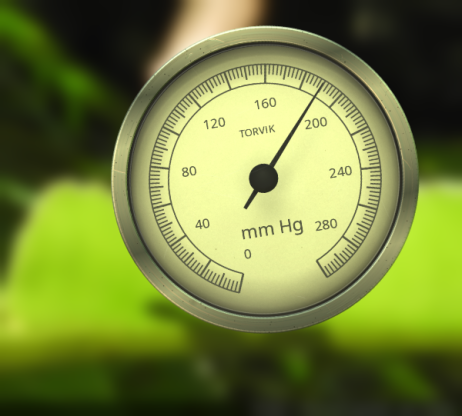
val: 190 (mmHg)
